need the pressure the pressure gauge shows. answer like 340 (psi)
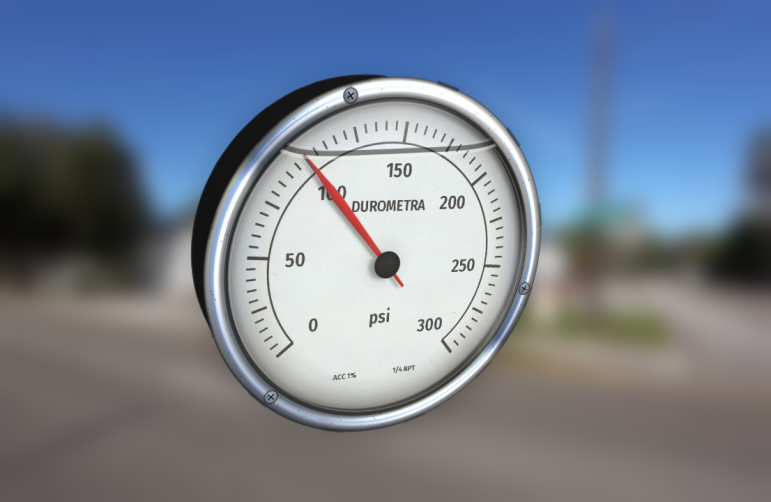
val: 100 (psi)
